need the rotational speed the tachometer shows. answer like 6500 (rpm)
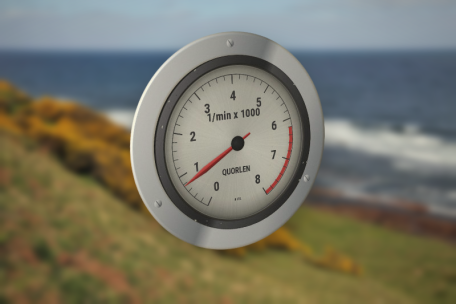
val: 800 (rpm)
